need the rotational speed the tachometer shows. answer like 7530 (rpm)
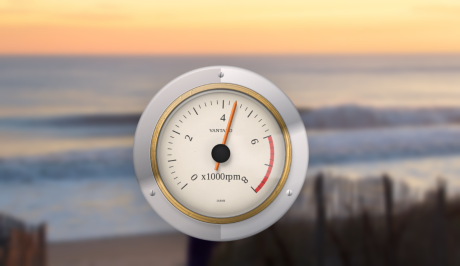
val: 4400 (rpm)
